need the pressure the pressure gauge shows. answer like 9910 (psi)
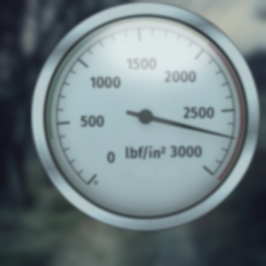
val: 2700 (psi)
